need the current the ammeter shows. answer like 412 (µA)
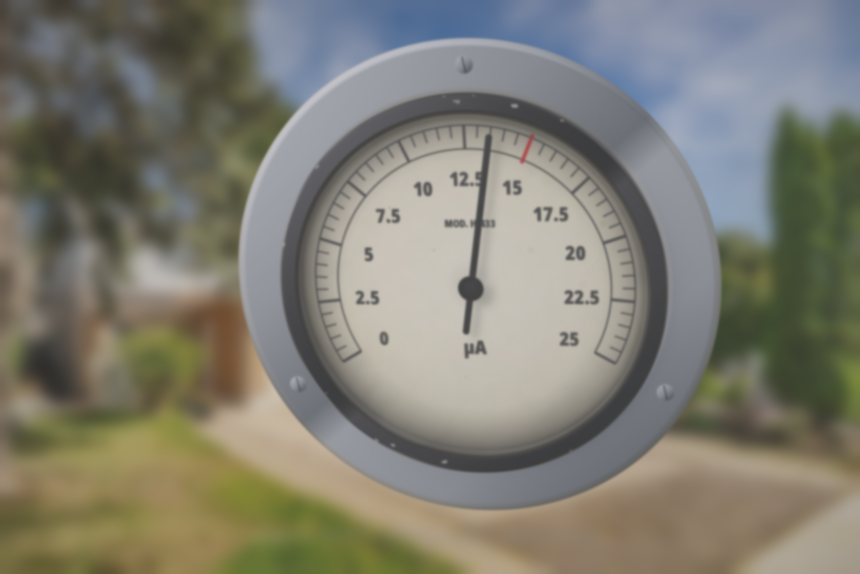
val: 13.5 (µA)
